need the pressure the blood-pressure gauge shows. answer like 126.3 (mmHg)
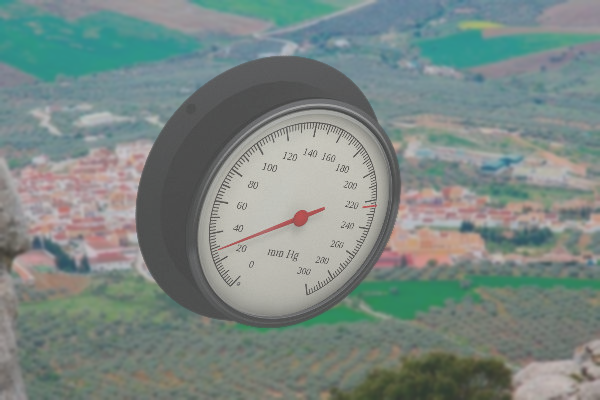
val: 30 (mmHg)
